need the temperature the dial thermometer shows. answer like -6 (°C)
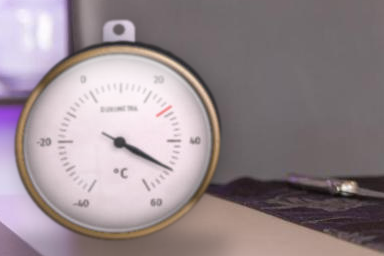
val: 50 (°C)
